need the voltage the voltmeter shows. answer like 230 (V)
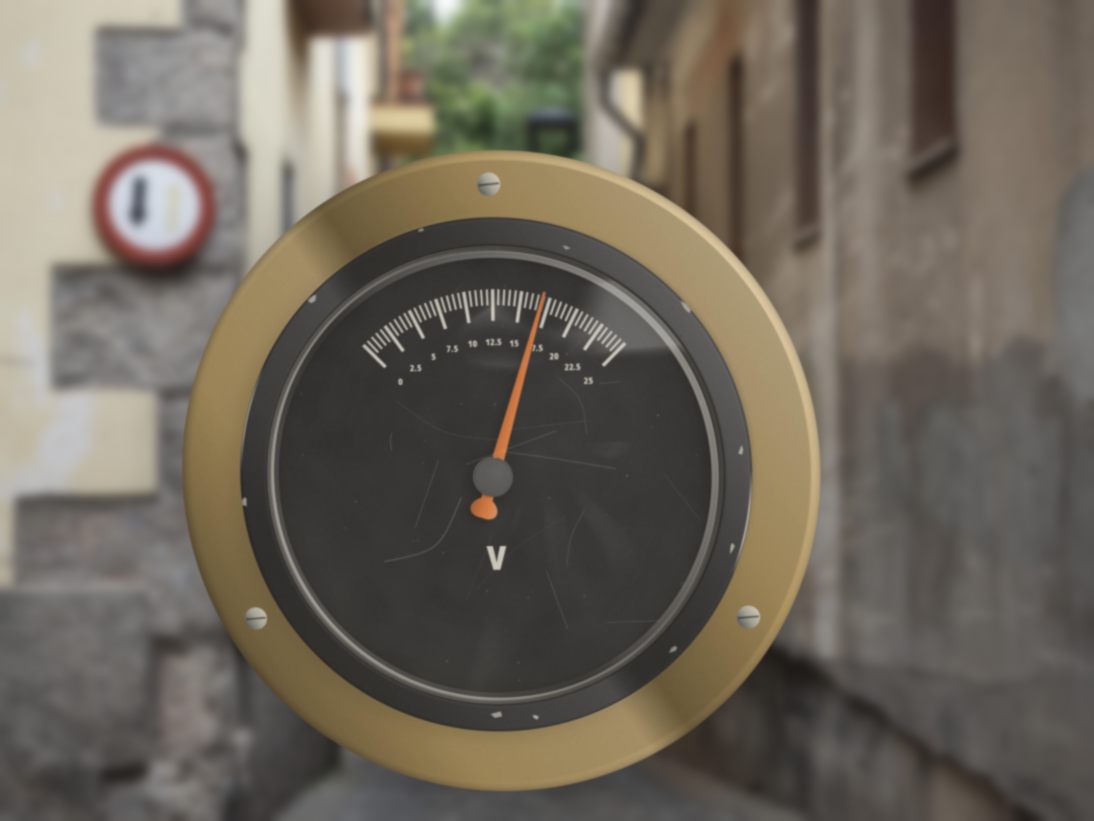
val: 17 (V)
